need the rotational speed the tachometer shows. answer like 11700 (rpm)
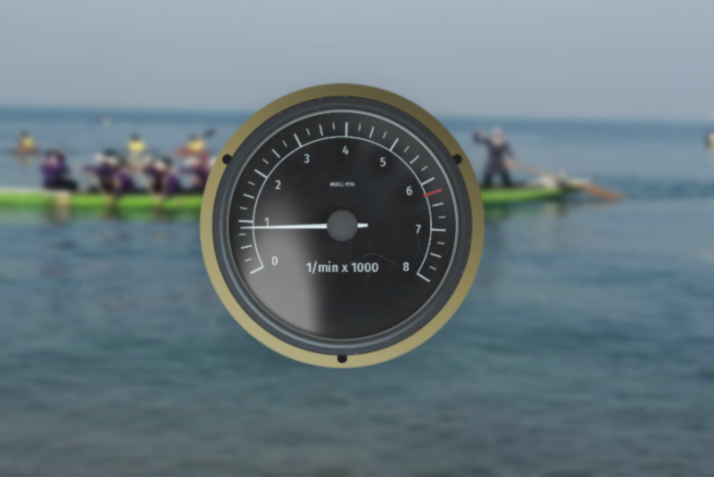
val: 875 (rpm)
